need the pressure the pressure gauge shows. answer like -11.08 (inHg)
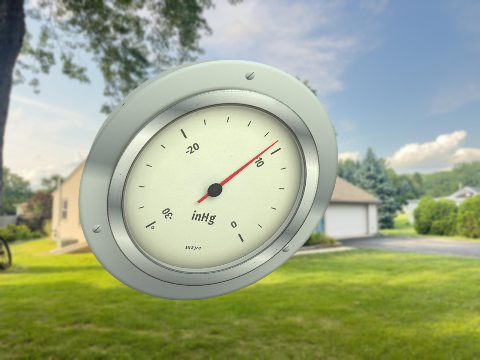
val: -11 (inHg)
